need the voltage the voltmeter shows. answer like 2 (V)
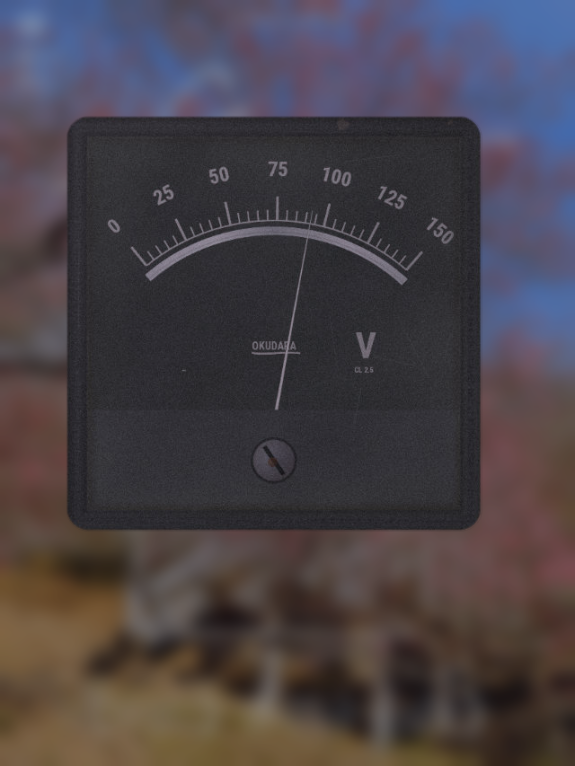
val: 92.5 (V)
